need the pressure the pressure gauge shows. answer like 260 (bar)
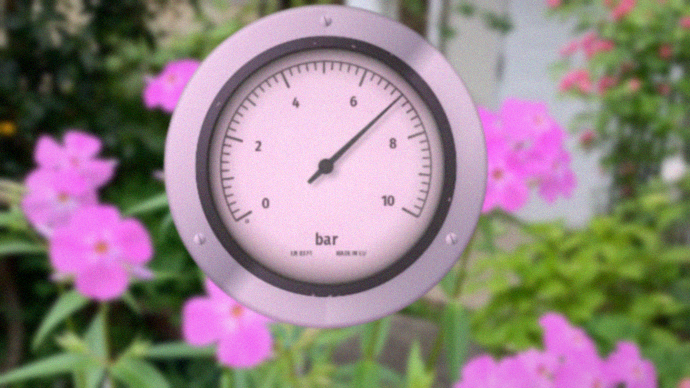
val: 7 (bar)
